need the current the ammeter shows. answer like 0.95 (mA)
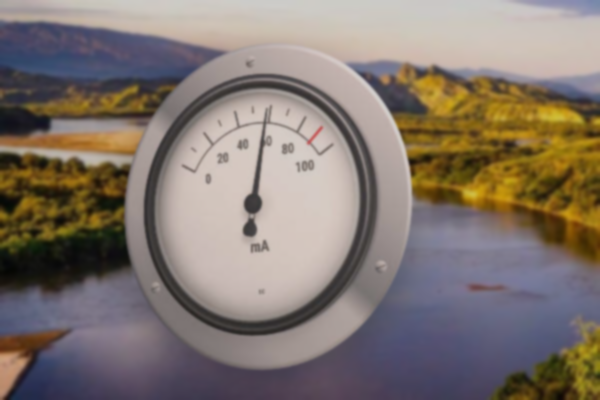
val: 60 (mA)
